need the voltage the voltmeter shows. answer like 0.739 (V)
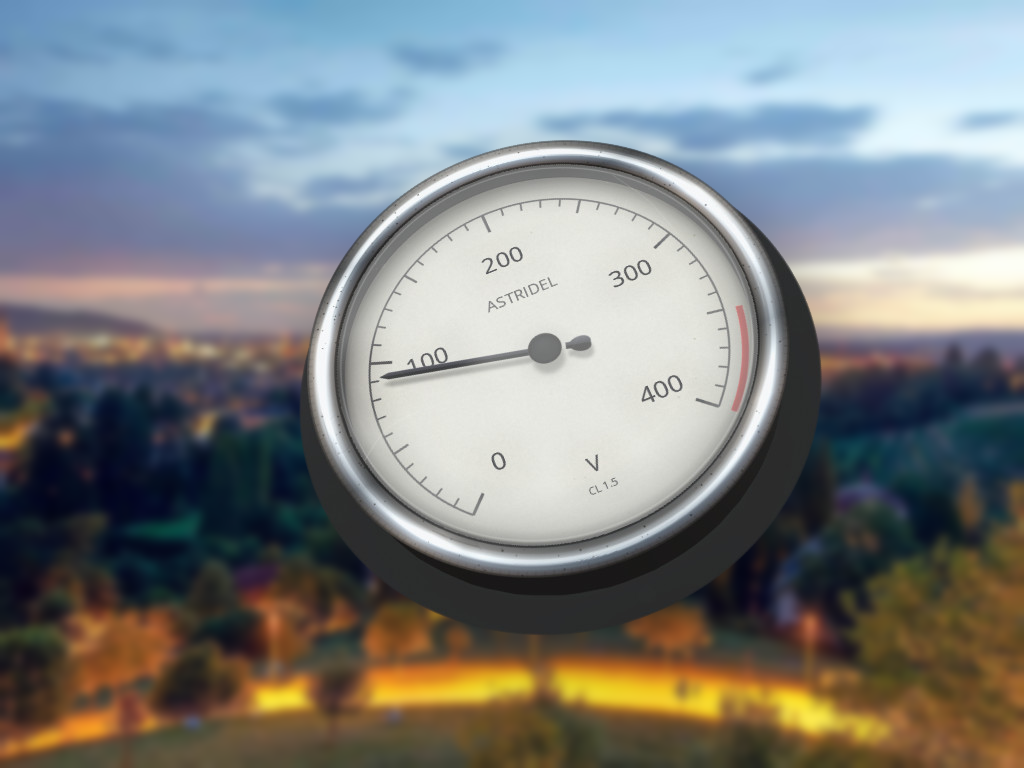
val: 90 (V)
